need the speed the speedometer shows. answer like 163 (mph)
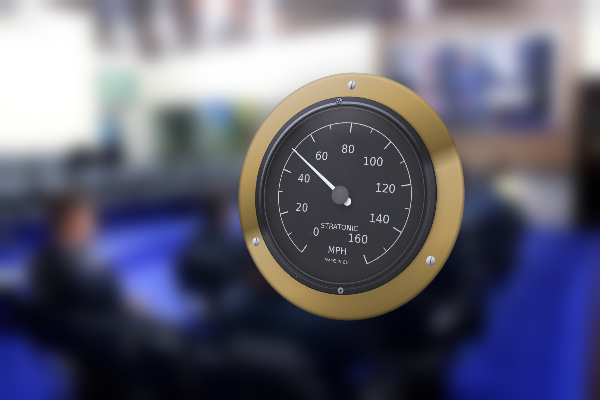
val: 50 (mph)
